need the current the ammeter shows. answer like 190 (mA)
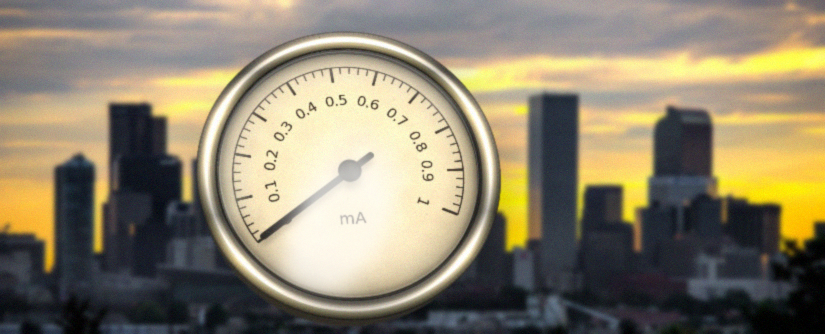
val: 0 (mA)
